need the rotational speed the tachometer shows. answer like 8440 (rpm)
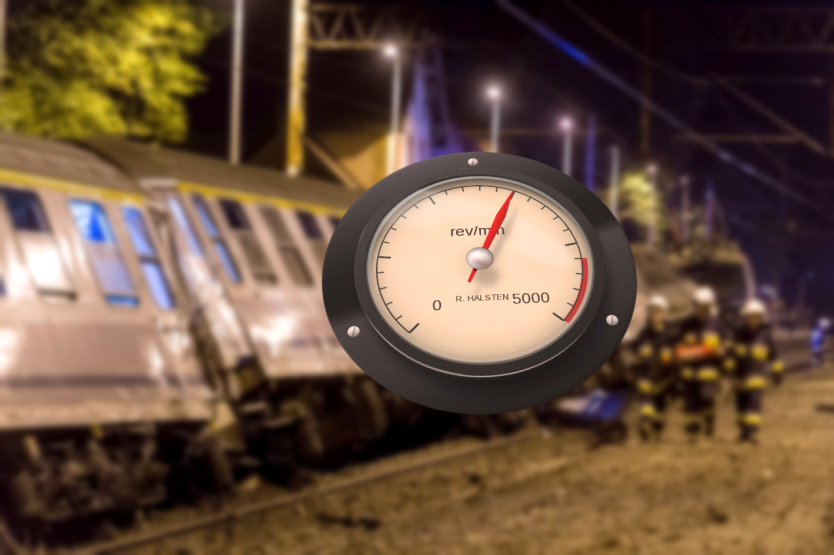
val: 3000 (rpm)
